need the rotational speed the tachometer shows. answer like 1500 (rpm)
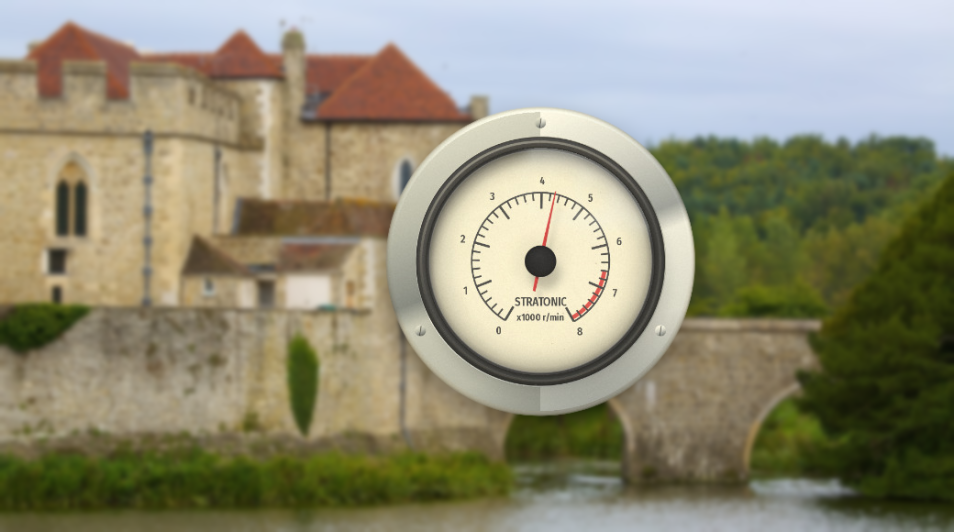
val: 4300 (rpm)
